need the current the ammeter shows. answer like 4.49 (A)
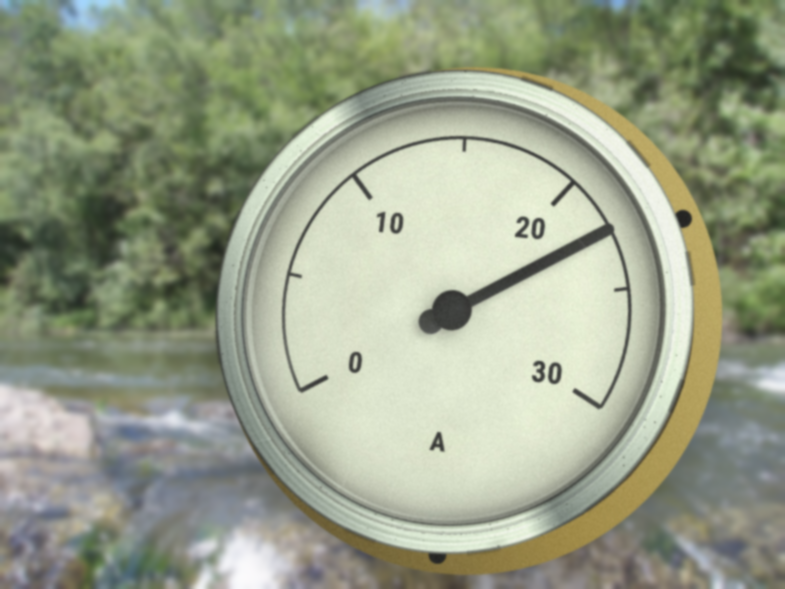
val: 22.5 (A)
